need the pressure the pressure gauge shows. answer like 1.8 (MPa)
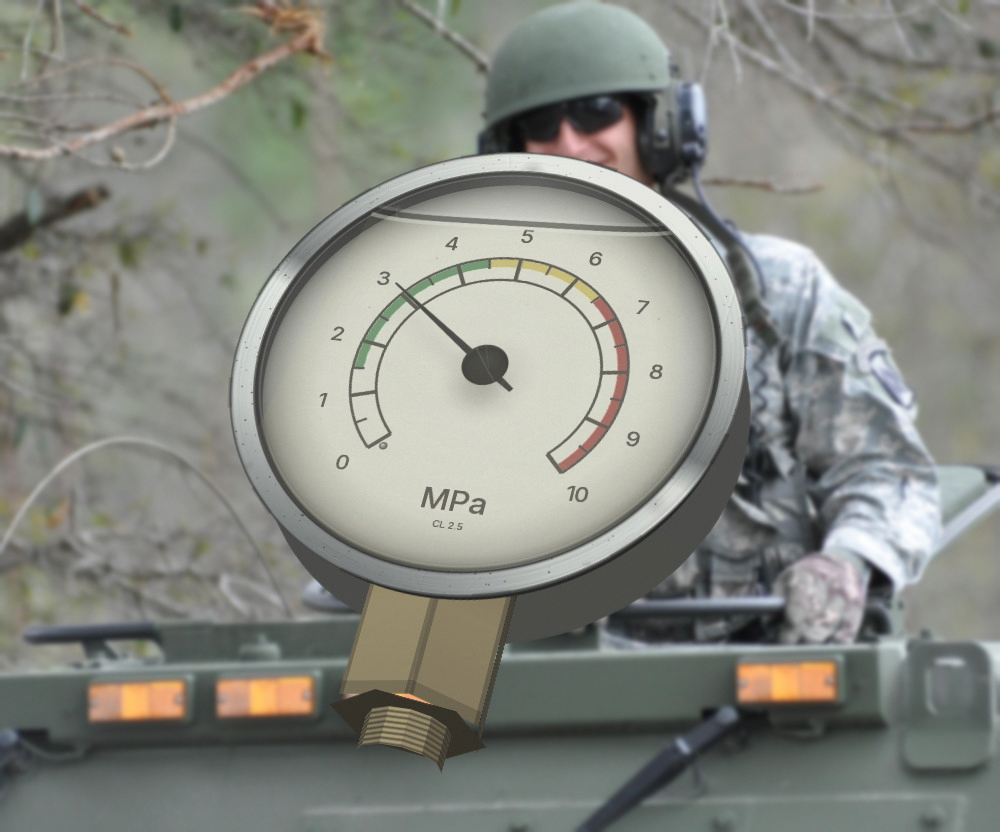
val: 3 (MPa)
